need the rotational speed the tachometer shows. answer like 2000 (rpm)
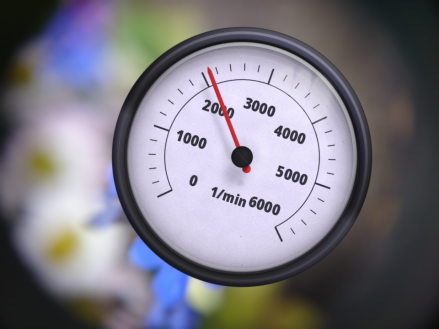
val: 2100 (rpm)
